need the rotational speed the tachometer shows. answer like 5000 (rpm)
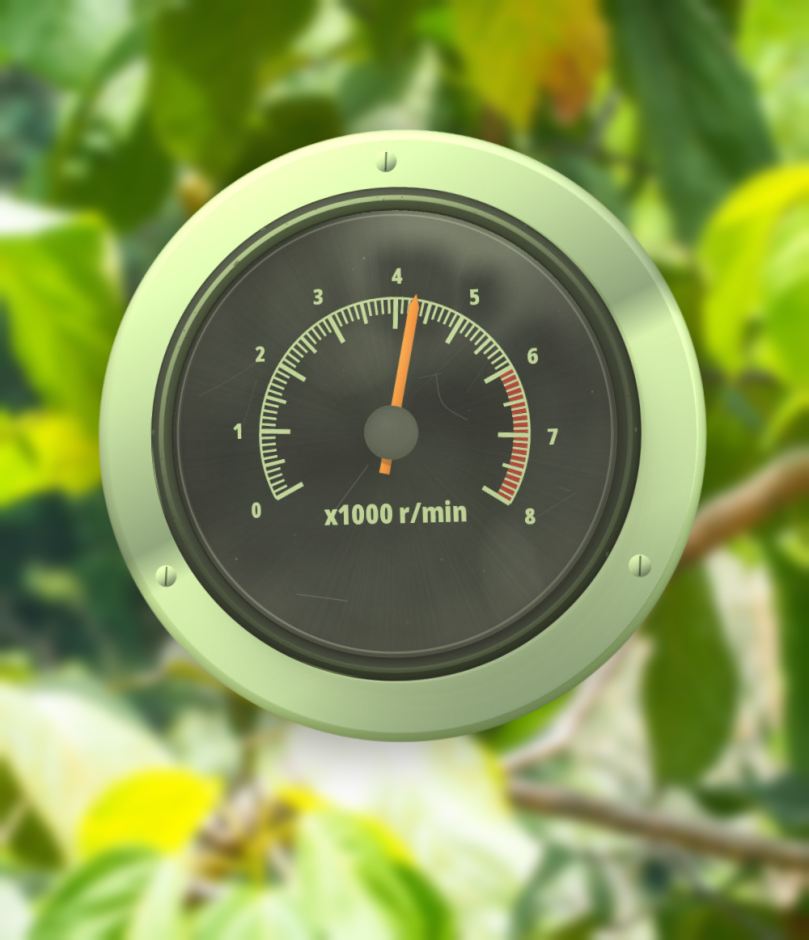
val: 4300 (rpm)
